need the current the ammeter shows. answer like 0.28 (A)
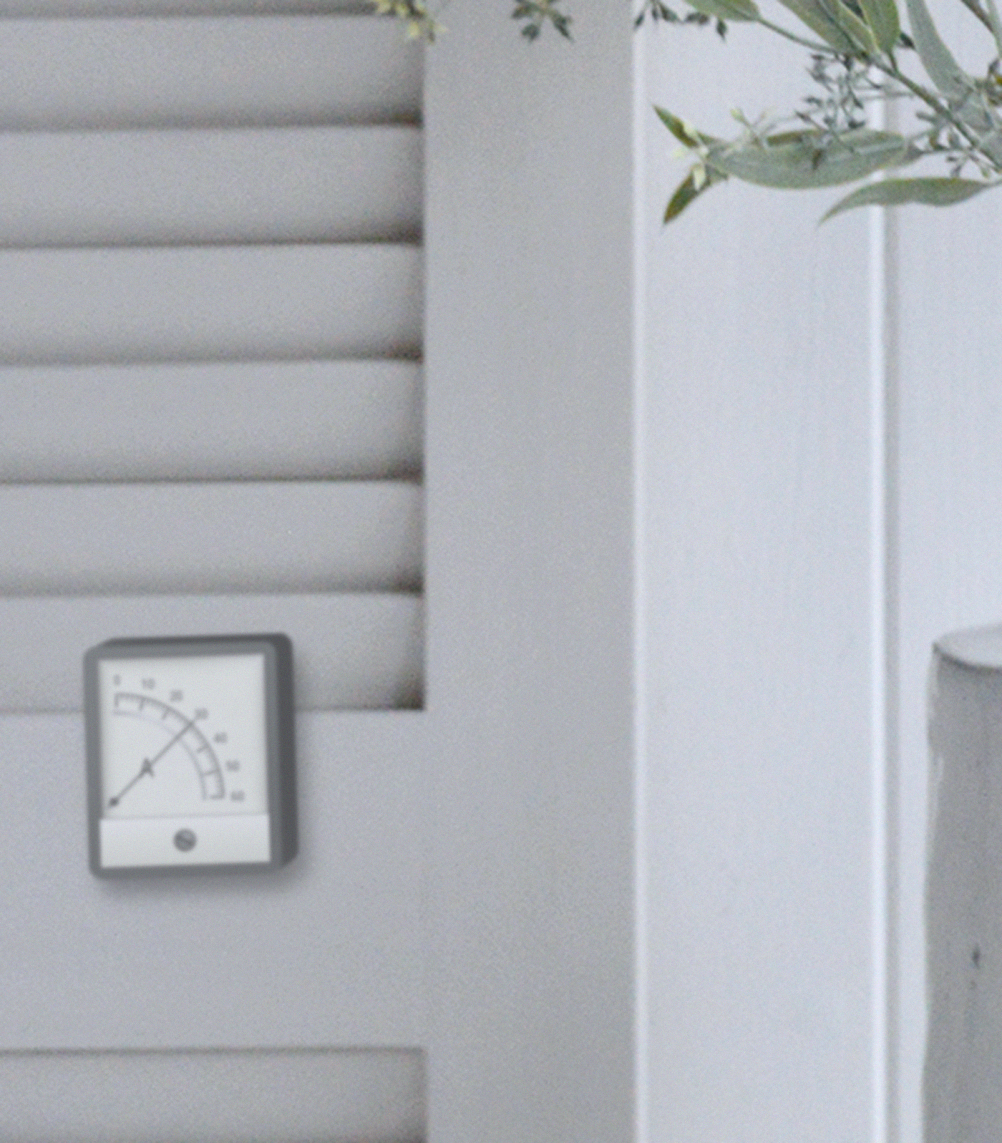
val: 30 (A)
